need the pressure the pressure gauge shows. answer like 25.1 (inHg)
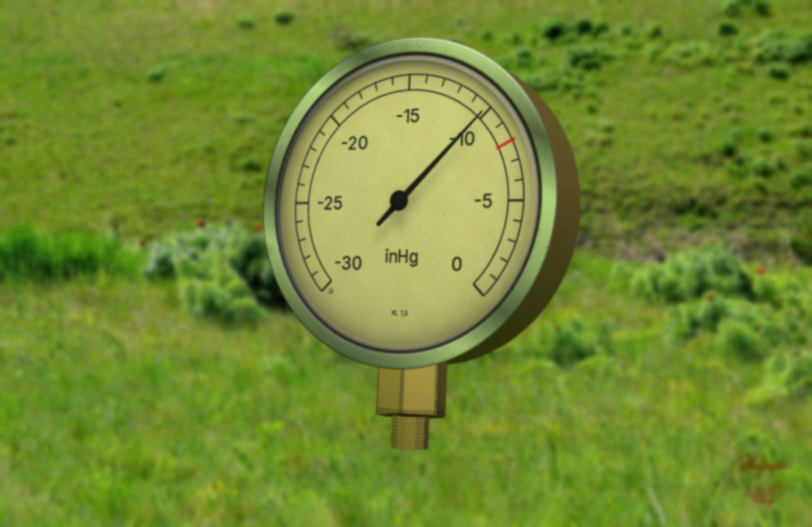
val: -10 (inHg)
